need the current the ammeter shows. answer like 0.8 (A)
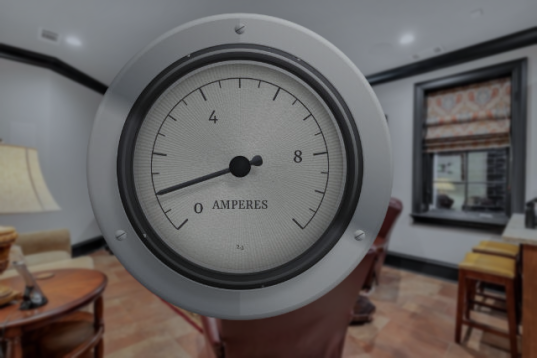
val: 1 (A)
